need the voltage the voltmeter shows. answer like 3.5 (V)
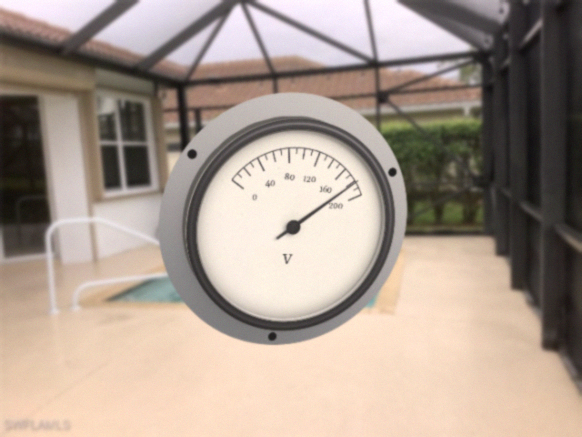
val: 180 (V)
